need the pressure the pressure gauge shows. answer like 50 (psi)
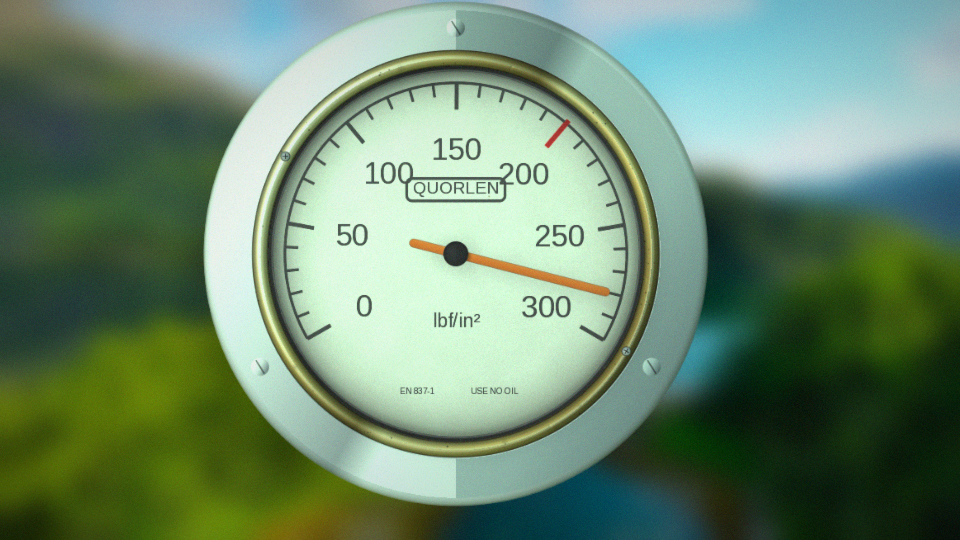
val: 280 (psi)
